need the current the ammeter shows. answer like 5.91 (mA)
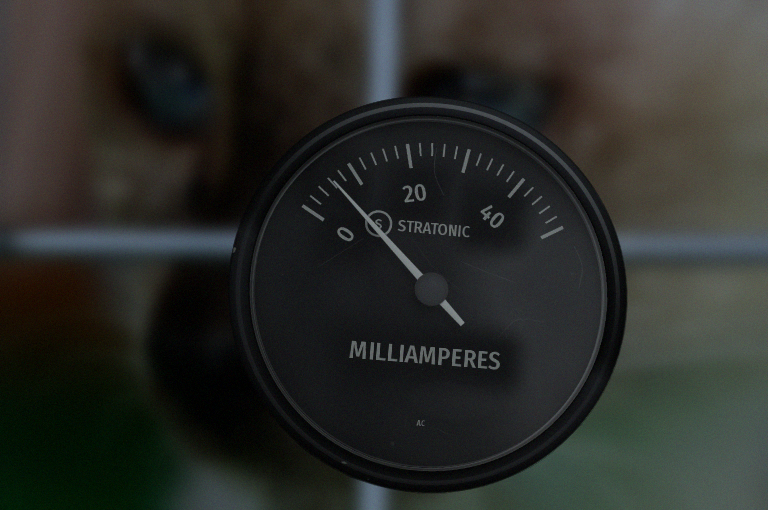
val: 6 (mA)
